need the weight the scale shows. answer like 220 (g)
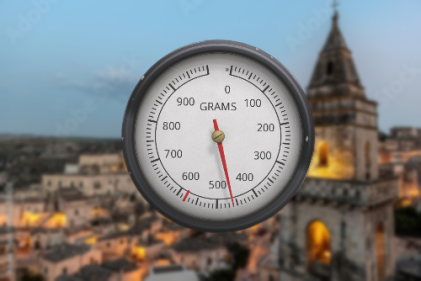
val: 460 (g)
